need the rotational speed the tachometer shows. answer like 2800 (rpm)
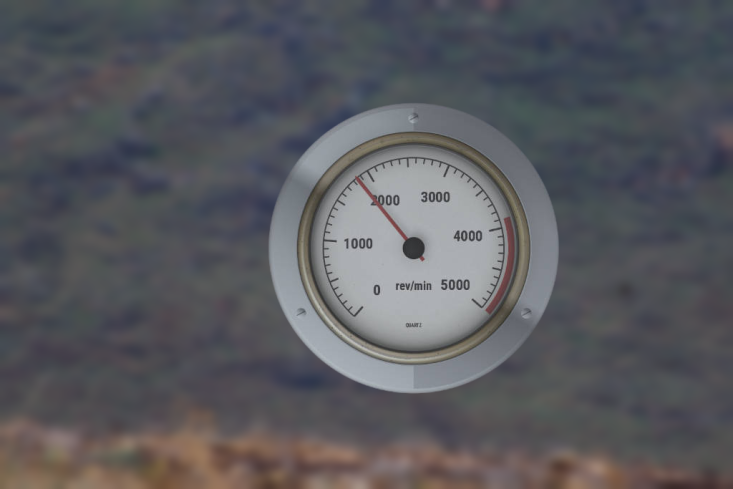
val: 1850 (rpm)
